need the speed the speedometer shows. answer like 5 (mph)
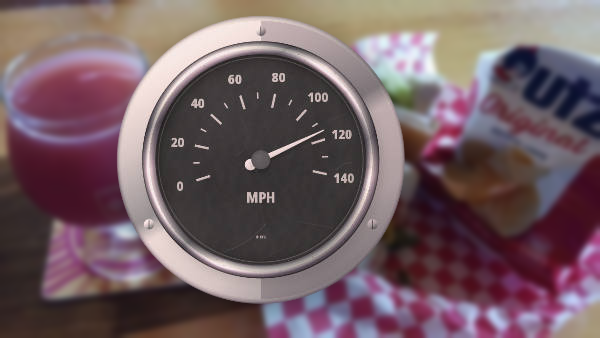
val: 115 (mph)
